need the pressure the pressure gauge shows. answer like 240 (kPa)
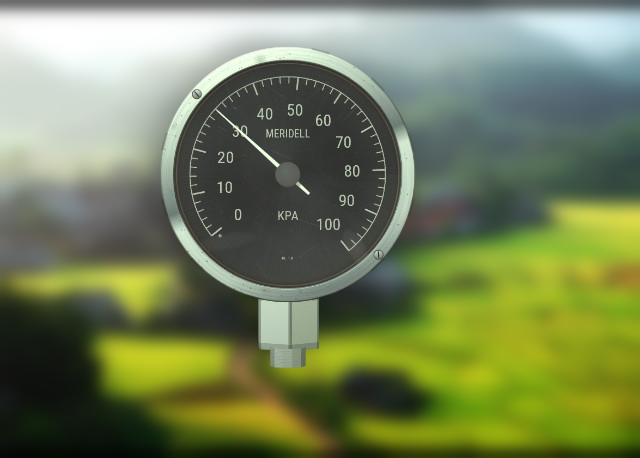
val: 30 (kPa)
